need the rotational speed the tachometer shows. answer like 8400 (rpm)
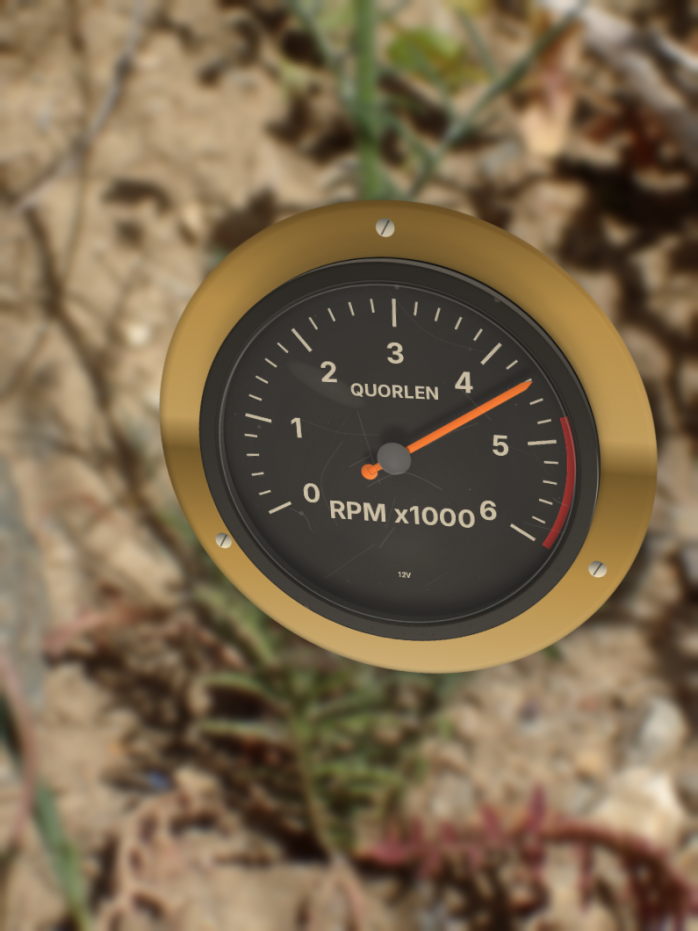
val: 4400 (rpm)
